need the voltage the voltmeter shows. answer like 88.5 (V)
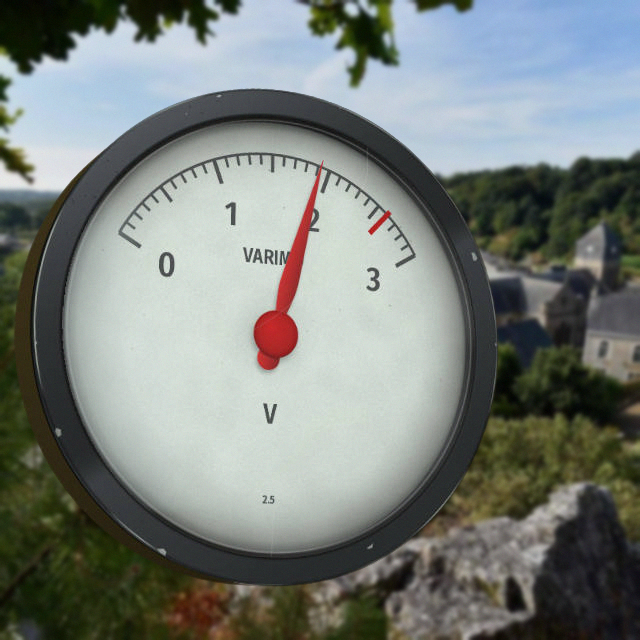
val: 1.9 (V)
